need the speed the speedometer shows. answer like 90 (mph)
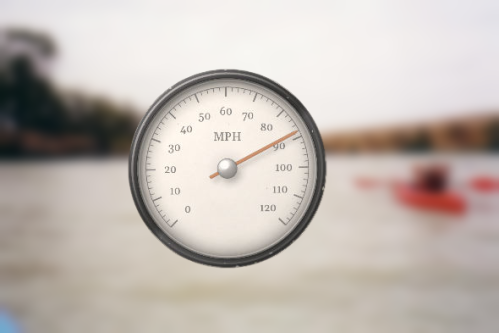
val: 88 (mph)
